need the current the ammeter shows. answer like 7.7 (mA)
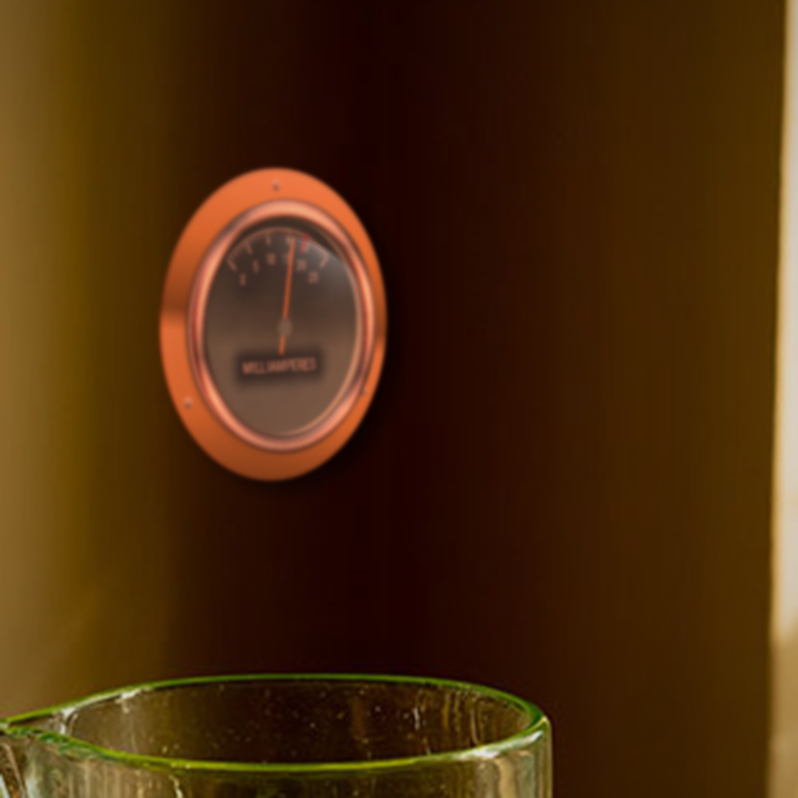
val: 15 (mA)
